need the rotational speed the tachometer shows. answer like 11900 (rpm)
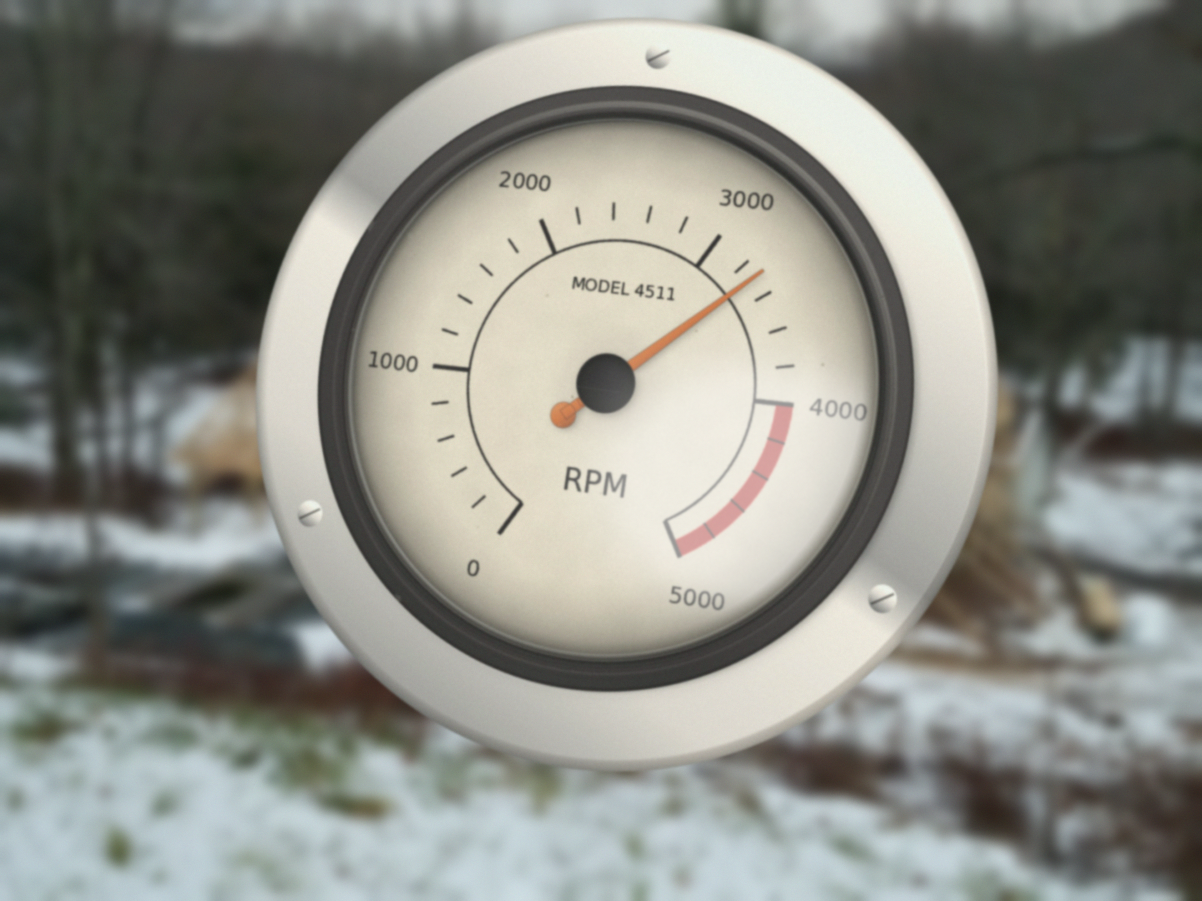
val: 3300 (rpm)
